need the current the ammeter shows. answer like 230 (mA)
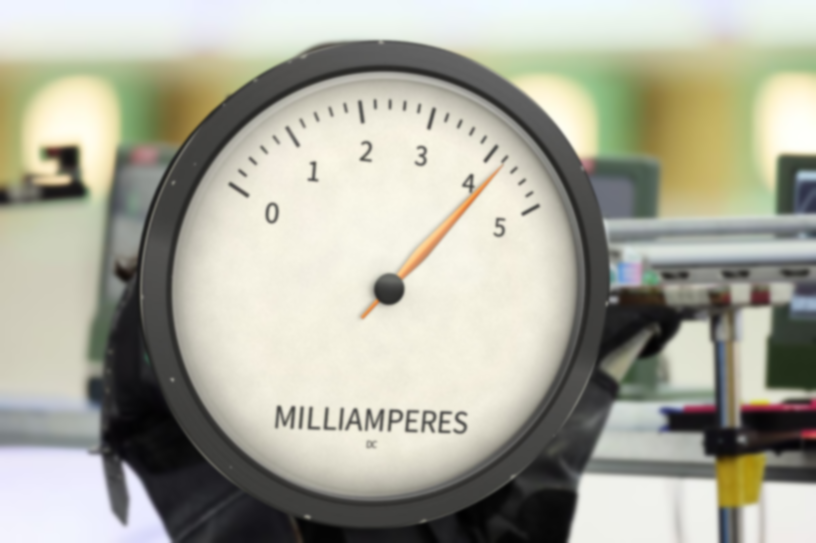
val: 4.2 (mA)
